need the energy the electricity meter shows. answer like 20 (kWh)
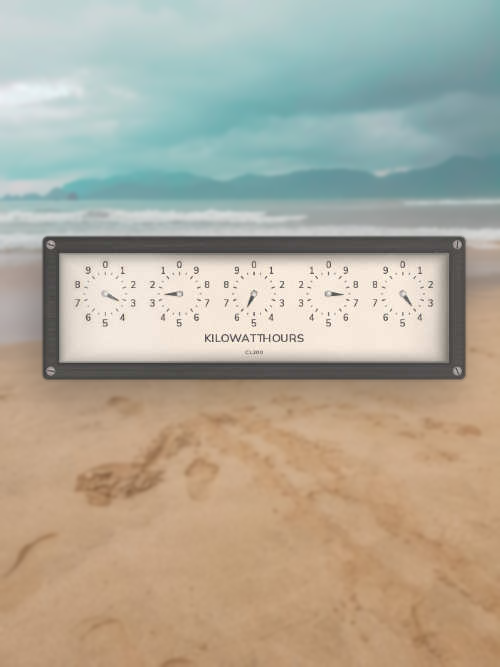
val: 32574 (kWh)
